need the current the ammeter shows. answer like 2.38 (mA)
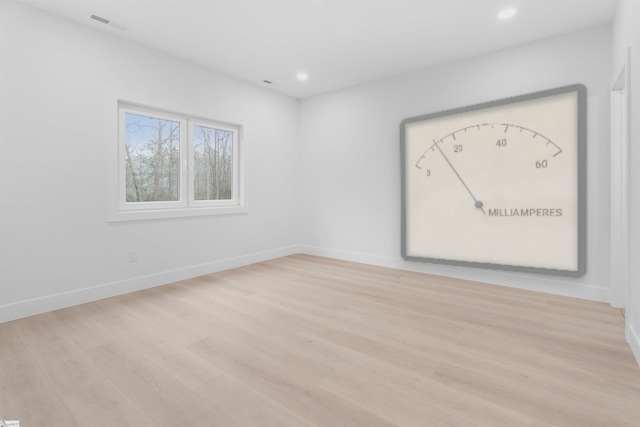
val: 12.5 (mA)
